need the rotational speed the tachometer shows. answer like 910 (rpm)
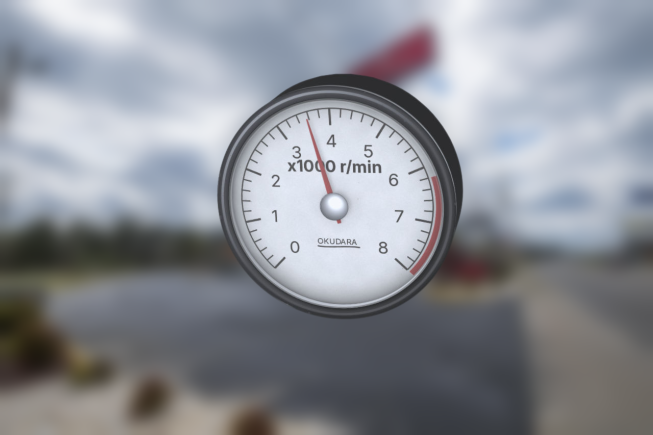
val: 3600 (rpm)
